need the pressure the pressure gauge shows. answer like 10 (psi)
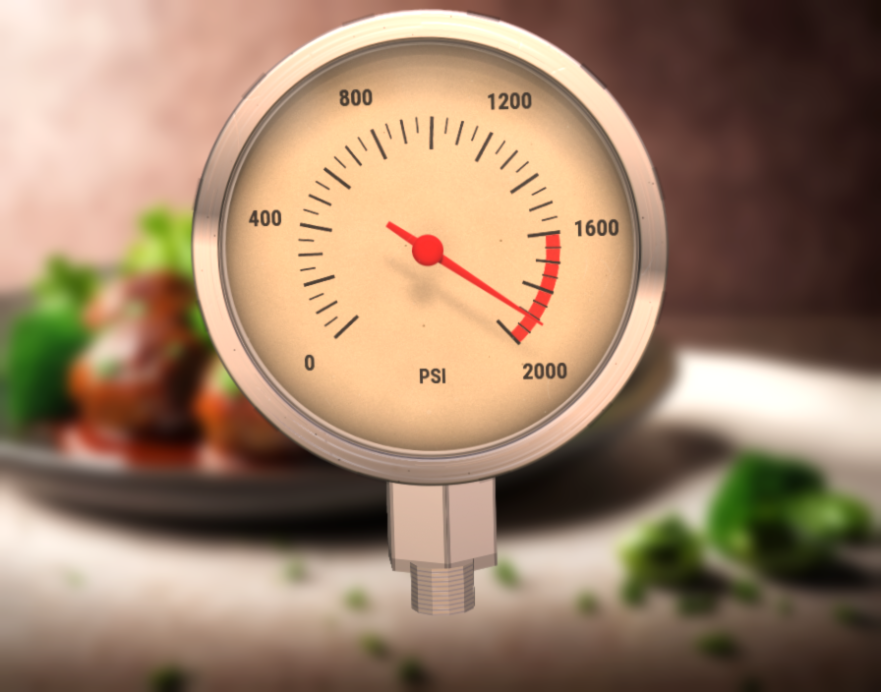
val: 1900 (psi)
